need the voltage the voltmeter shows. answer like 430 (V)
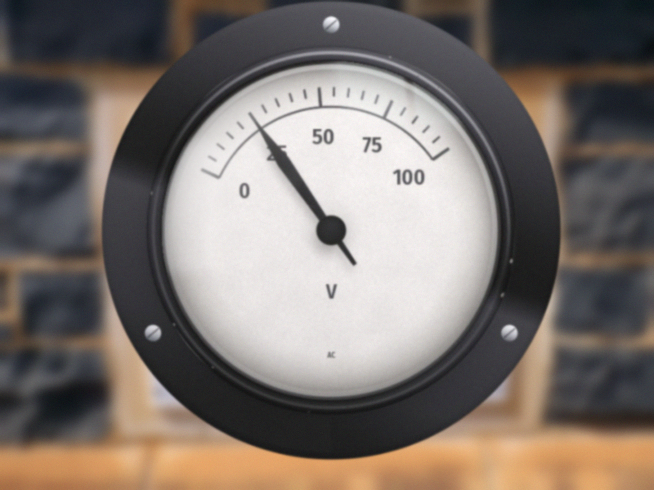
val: 25 (V)
